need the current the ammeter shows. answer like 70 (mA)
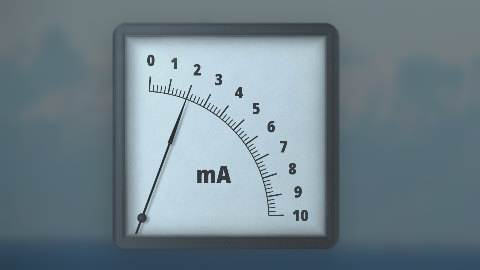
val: 2 (mA)
